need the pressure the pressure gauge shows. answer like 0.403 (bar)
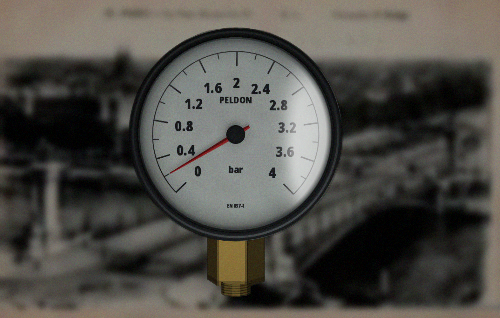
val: 0.2 (bar)
